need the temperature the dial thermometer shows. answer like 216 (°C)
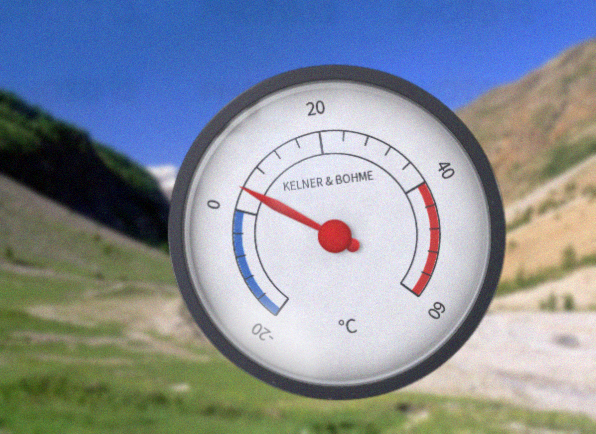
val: 4 (°C)
